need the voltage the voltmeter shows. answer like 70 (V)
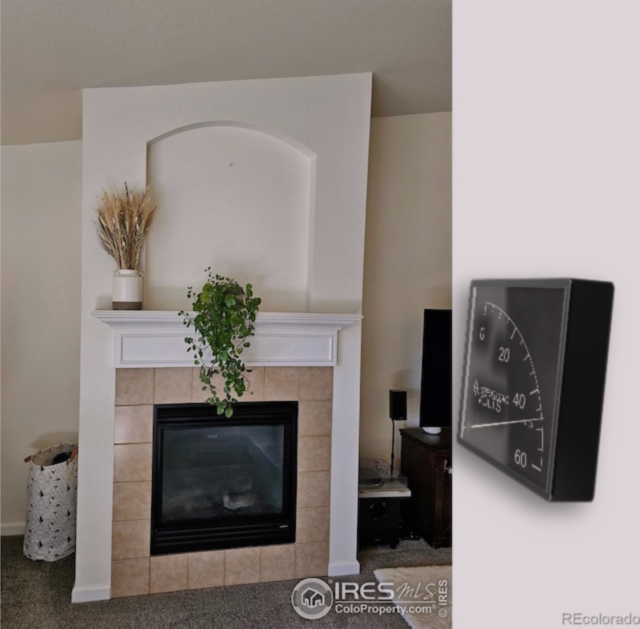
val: 47.5 (V)
